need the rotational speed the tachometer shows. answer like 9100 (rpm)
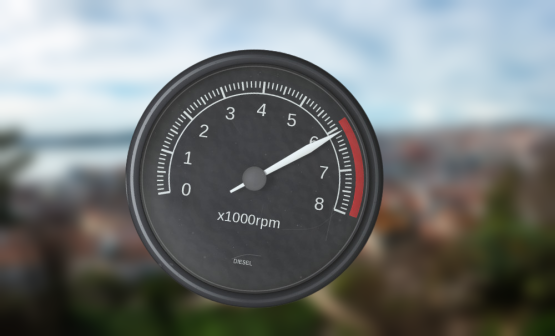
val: 6100 (rpm)
